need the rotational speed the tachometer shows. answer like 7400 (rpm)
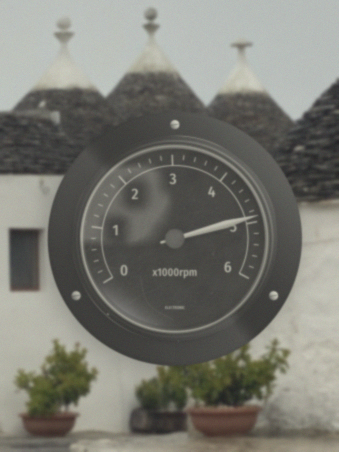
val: 4900 (rpm)
